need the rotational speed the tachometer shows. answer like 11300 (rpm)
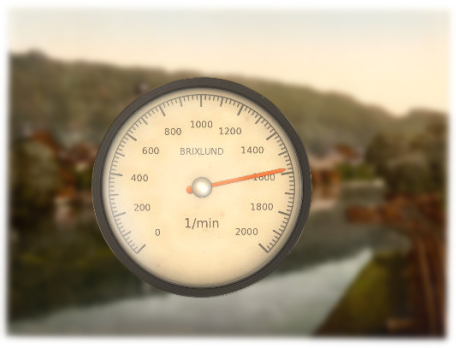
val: 1580 (rpm)
